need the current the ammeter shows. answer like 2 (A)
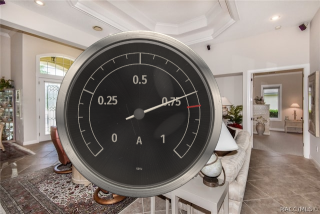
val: 0.75 (A)
